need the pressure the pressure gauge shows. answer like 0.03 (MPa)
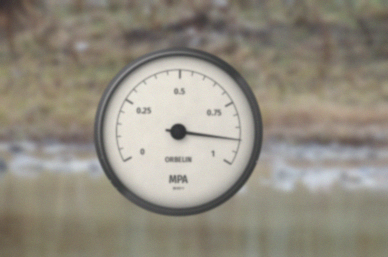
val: 0.9 (MPa)
